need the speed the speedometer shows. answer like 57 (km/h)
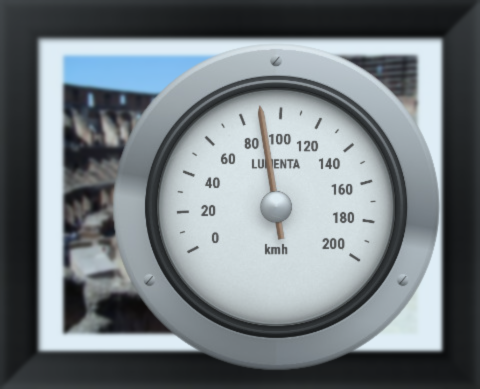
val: 90 (km/h)
